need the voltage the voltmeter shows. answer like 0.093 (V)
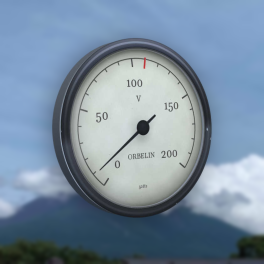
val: 10 (V)
